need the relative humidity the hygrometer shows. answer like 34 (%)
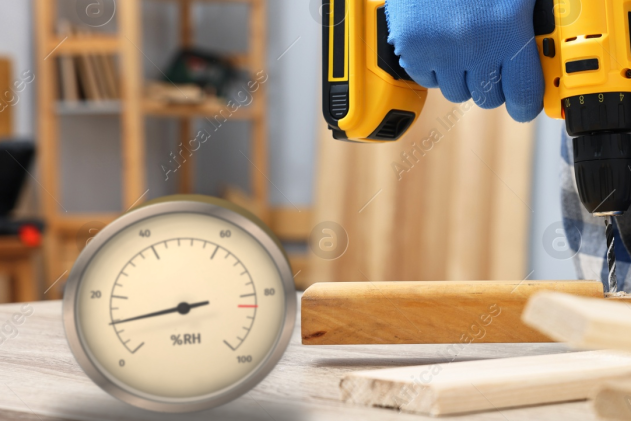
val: 12 (%)
